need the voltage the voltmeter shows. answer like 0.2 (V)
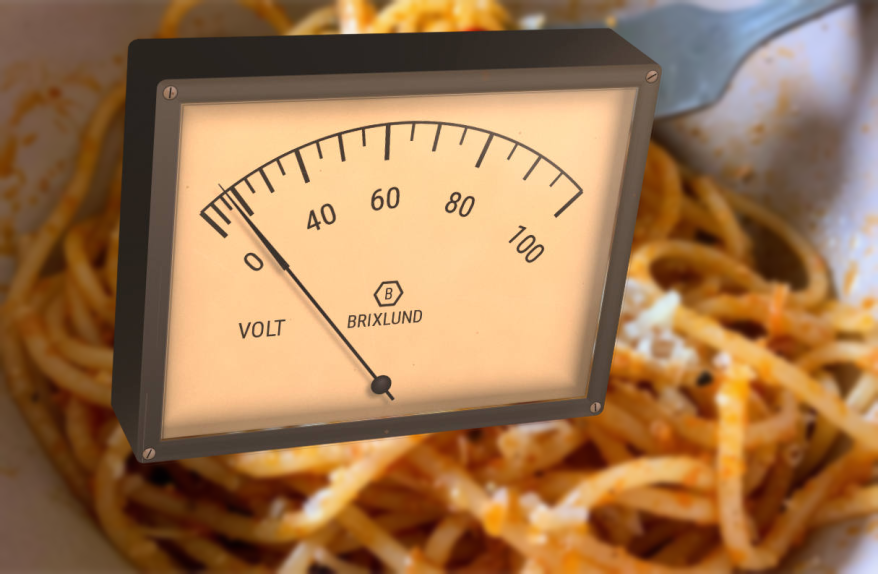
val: 17.5 (V)
